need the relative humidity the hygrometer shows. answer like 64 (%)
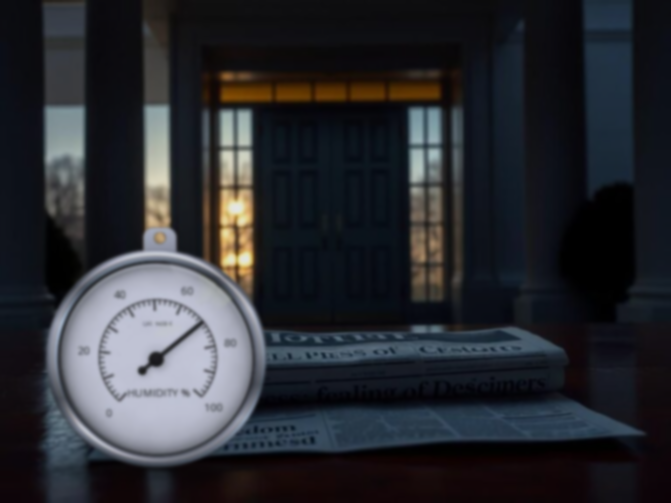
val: 70 (%)
